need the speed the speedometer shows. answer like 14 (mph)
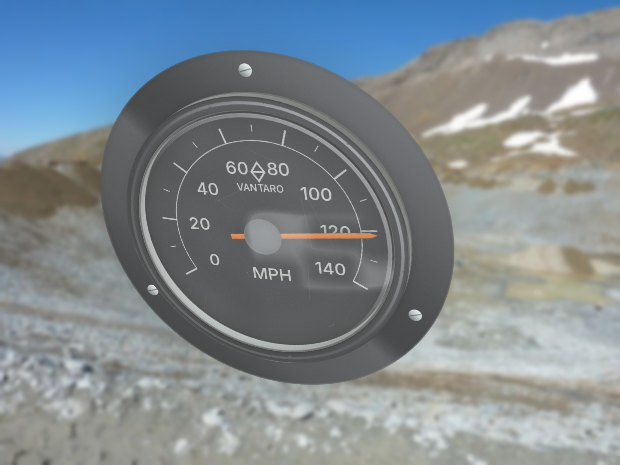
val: 120 (mph)
